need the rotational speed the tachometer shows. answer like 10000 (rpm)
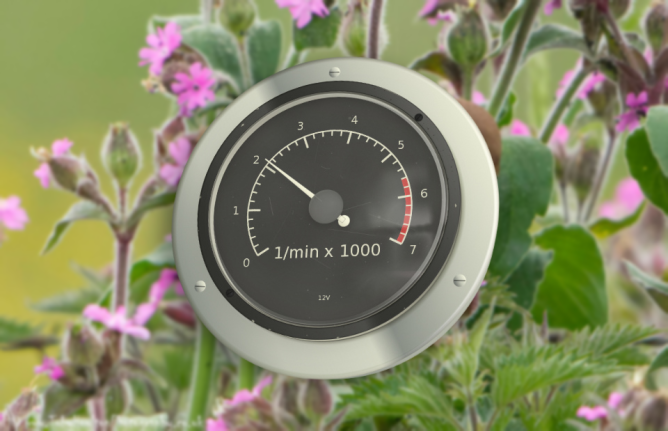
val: 2100 (rpm)
